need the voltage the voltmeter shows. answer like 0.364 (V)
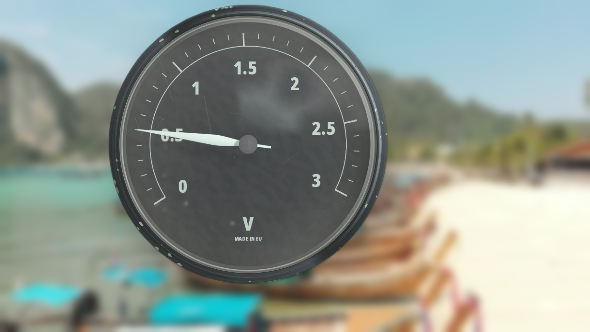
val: 0.5 (V)
